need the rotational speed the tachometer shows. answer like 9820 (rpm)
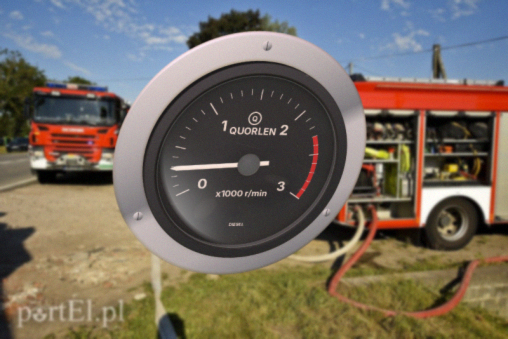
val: 300 (rpm)
